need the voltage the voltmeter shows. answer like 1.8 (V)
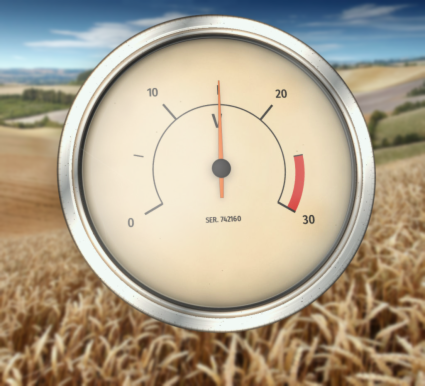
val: 15 (V)
